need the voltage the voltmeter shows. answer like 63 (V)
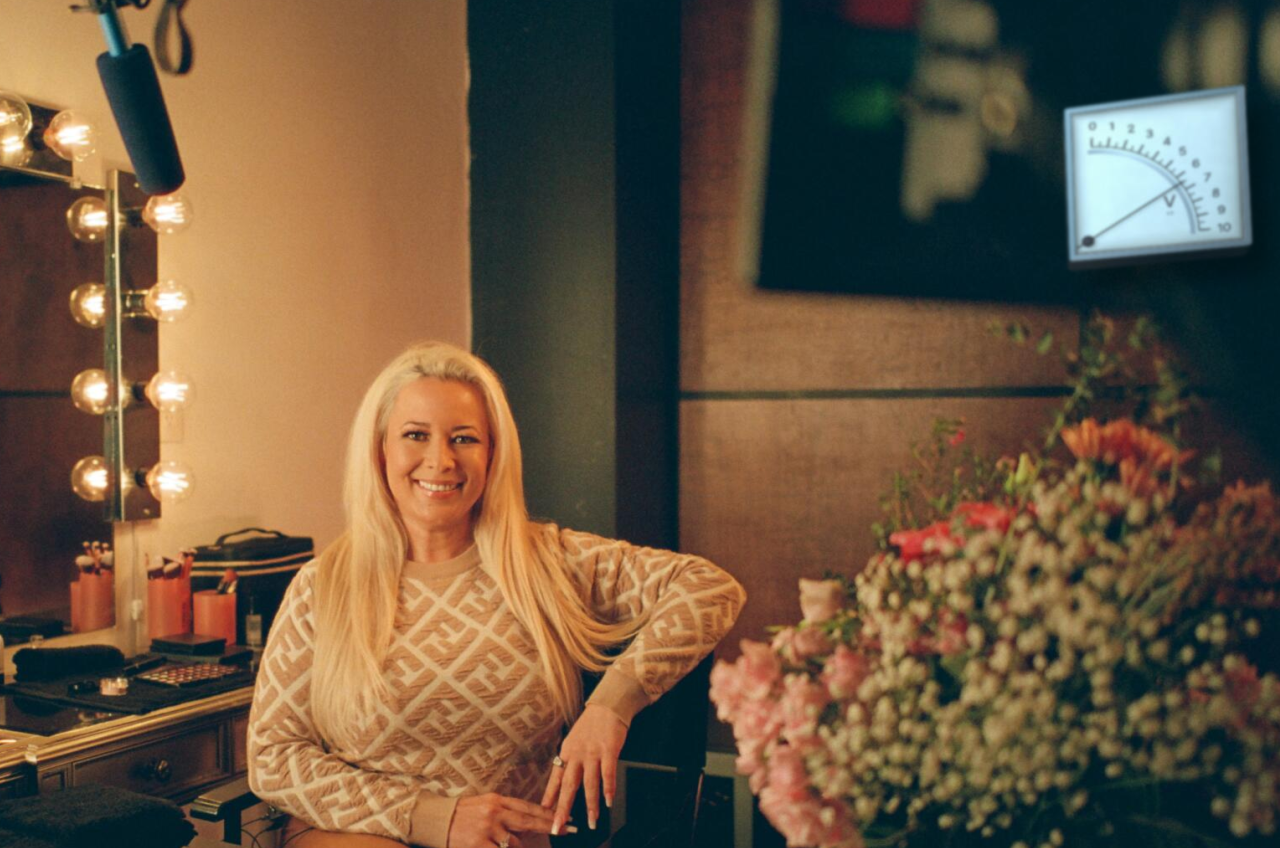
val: 6.5 (V)
